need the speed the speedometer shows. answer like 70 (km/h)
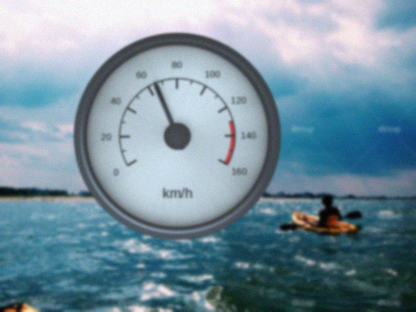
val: 65 (km/h)
